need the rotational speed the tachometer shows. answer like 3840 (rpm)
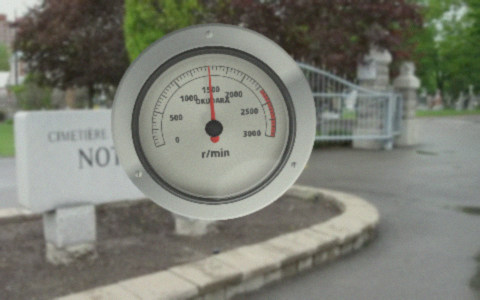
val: 1500 (rpm)
